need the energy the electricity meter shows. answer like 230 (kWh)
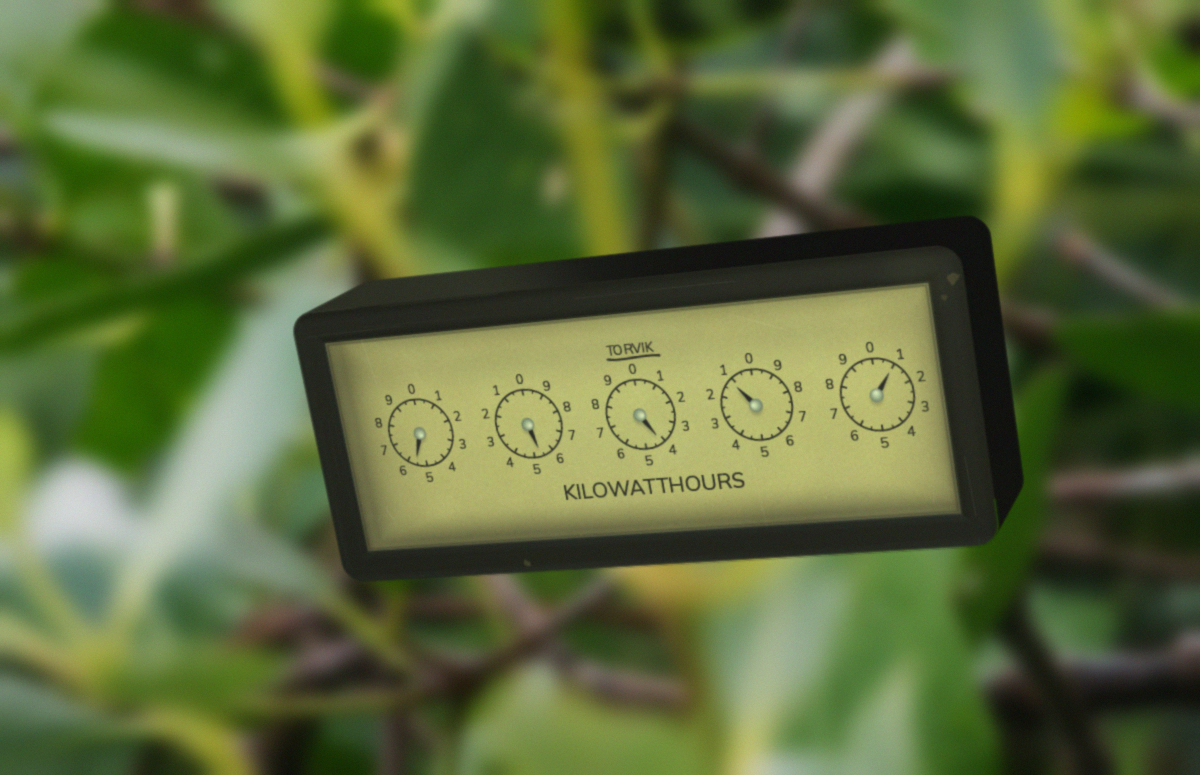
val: 55411 (kWh)
